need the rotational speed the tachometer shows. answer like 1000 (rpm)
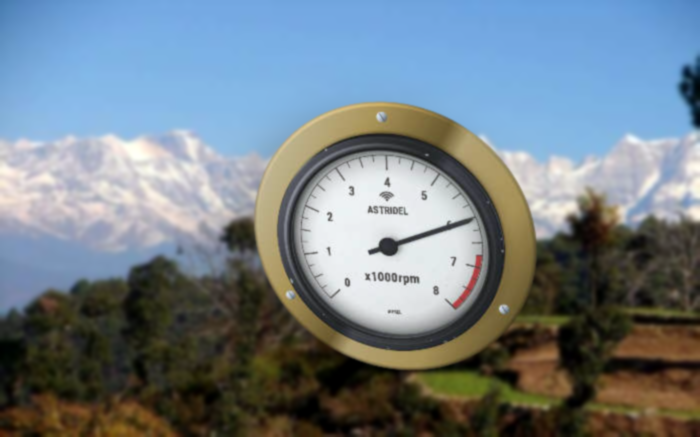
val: 6000 (rpm)
